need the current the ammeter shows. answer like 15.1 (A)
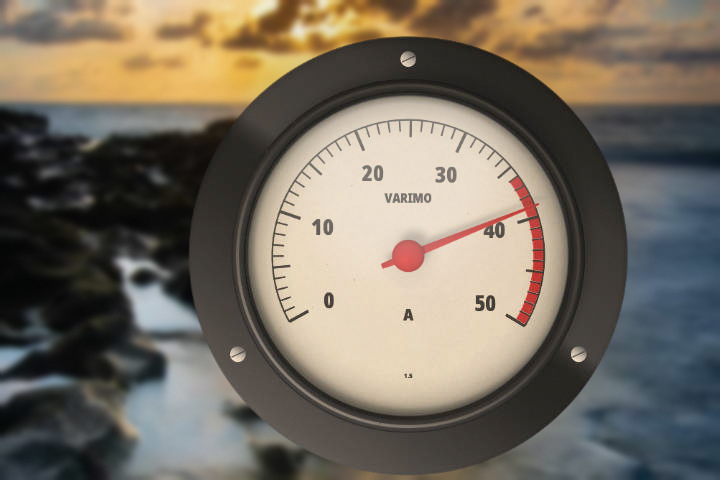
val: 39 (A)
